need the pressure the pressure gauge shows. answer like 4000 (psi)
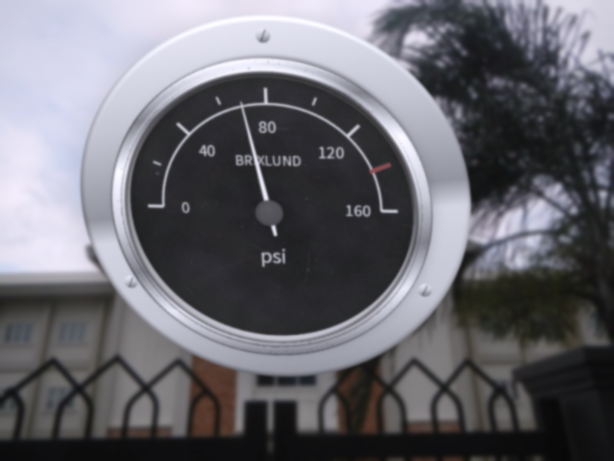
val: 70 (psi)
